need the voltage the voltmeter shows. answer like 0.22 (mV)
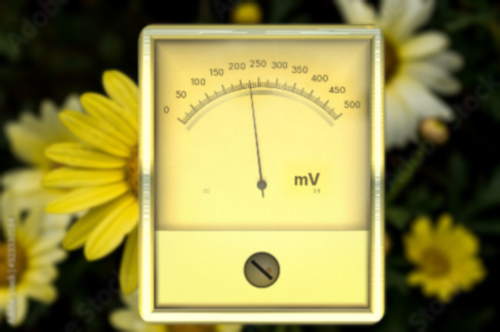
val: 225 (mV)
